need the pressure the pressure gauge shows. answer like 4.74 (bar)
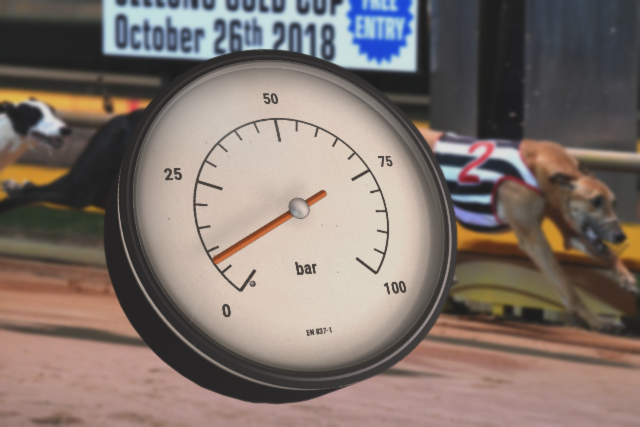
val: 7.5 (bar)
